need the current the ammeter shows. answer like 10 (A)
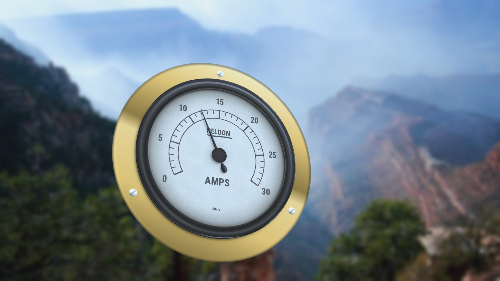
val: 12 (A)
